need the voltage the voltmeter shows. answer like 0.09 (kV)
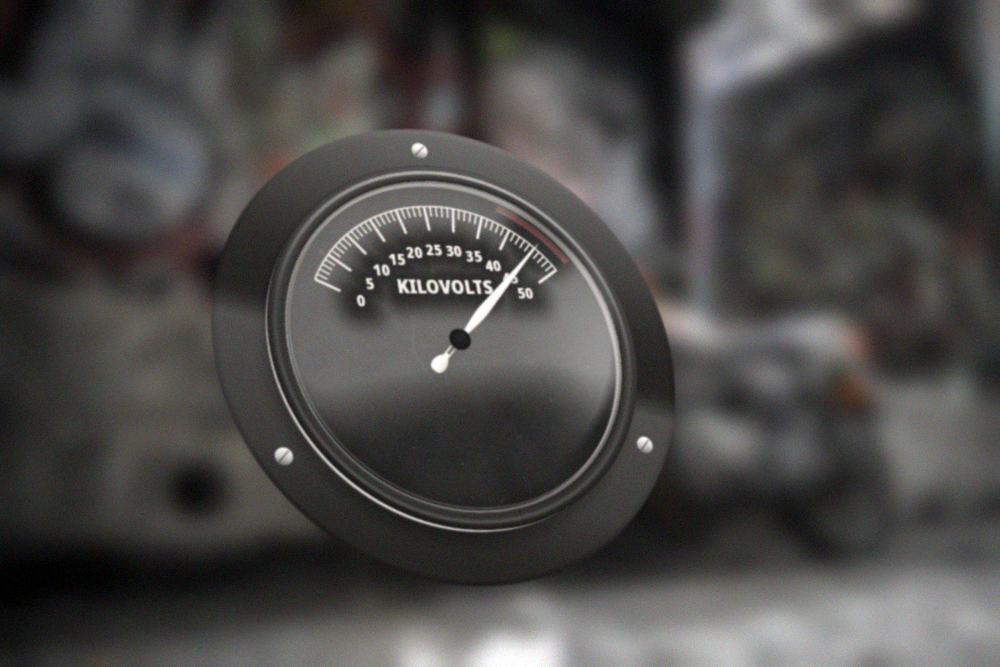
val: 45 (kV)
